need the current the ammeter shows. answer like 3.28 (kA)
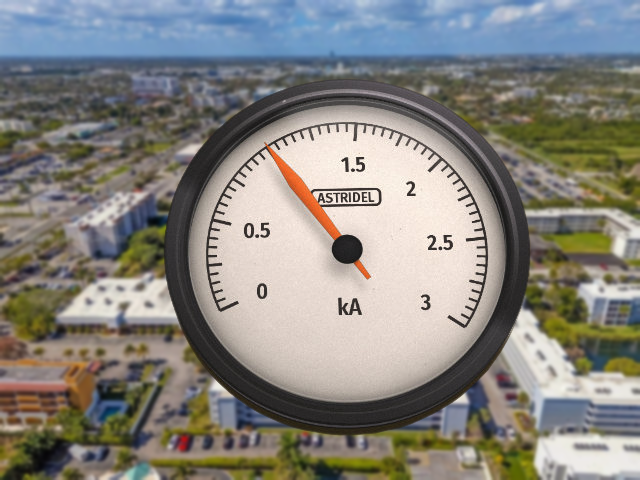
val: 1 (kA)
